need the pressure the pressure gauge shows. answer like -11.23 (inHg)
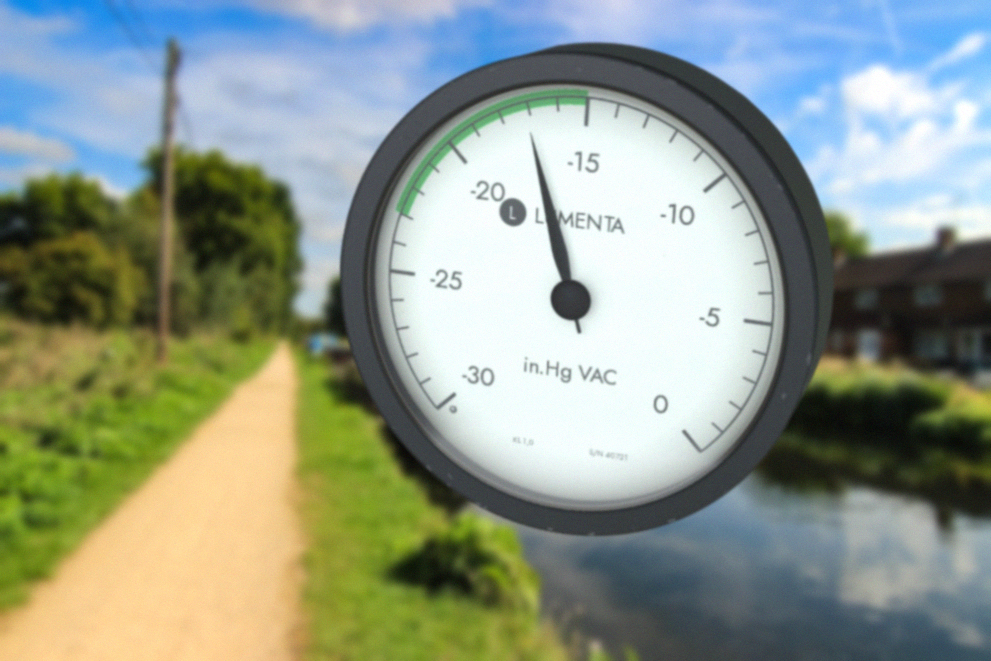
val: -17 (inHg)
